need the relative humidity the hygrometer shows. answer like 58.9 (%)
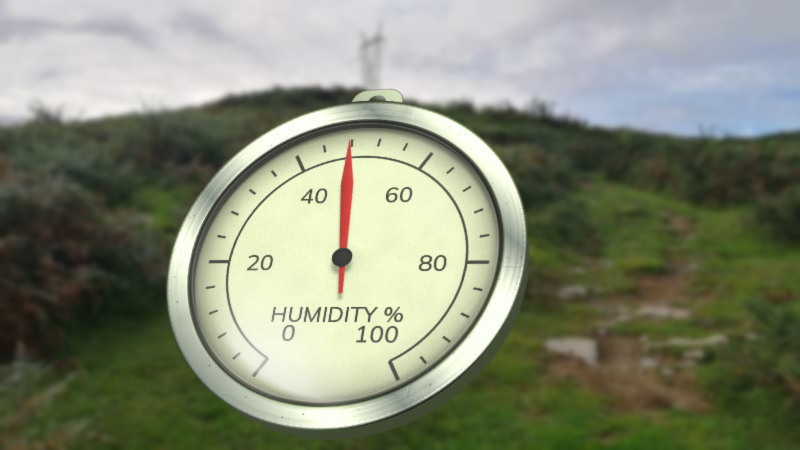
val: 48 (%)
